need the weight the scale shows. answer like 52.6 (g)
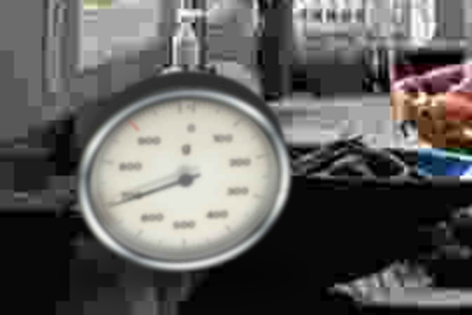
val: 700 (g)
